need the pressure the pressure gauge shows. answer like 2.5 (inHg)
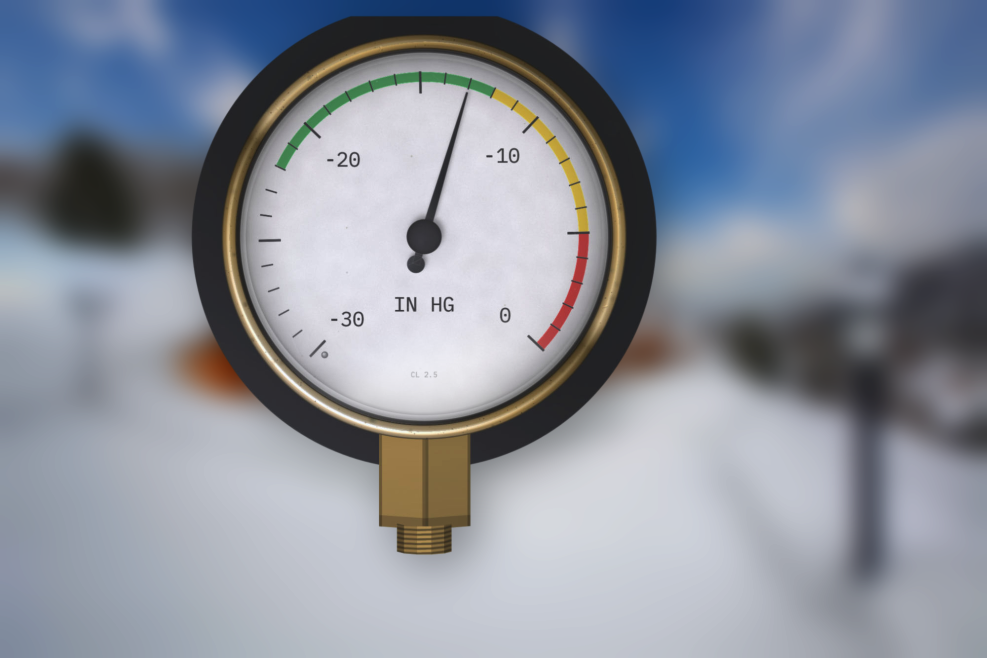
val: -13 (inHg)
